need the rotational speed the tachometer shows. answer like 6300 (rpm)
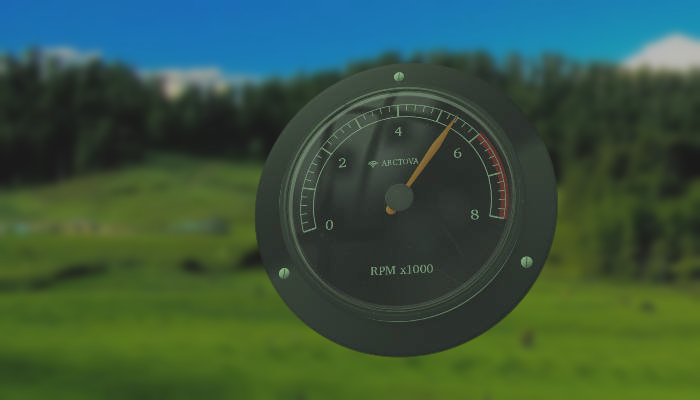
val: 5400 (rpm)
